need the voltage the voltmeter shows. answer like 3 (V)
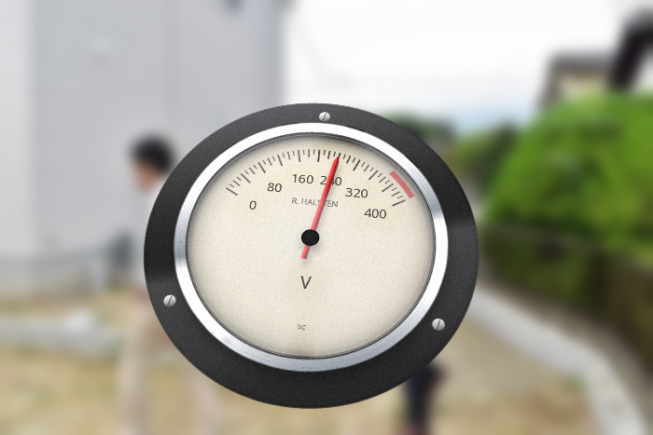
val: 240 (V)
